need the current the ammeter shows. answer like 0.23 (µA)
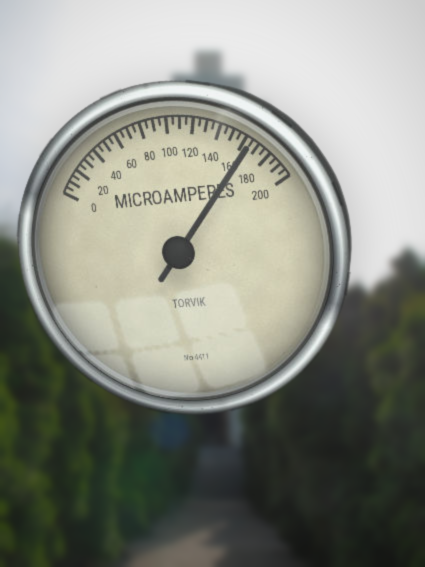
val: 165 (µA)
